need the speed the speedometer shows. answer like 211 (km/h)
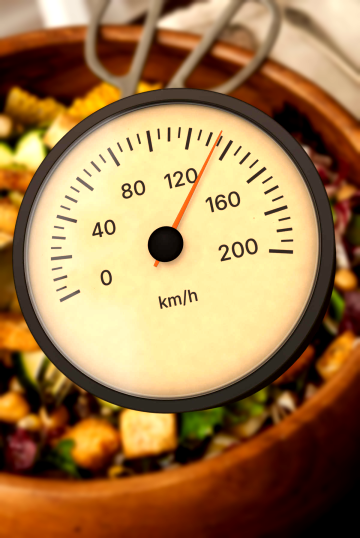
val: 135 (km/h)
